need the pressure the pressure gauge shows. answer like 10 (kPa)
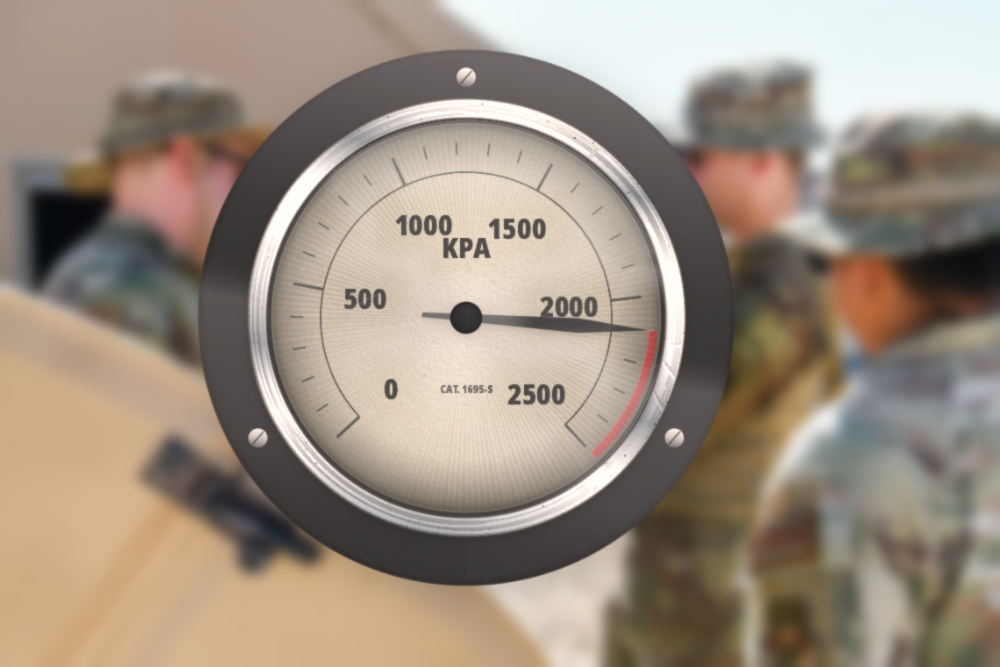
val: 2100 (kPa)
